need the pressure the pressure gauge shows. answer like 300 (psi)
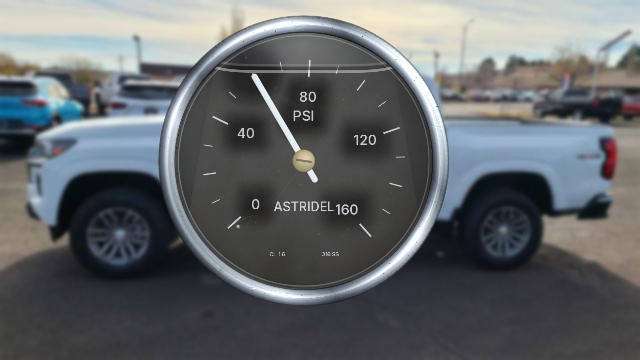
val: 60 (psi)
